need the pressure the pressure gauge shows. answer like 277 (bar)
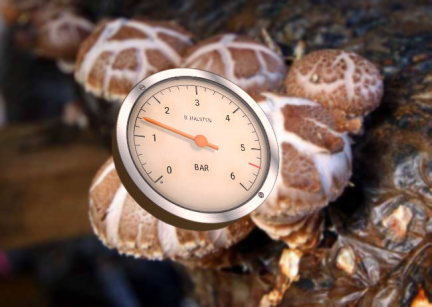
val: 1.4 (bar)
